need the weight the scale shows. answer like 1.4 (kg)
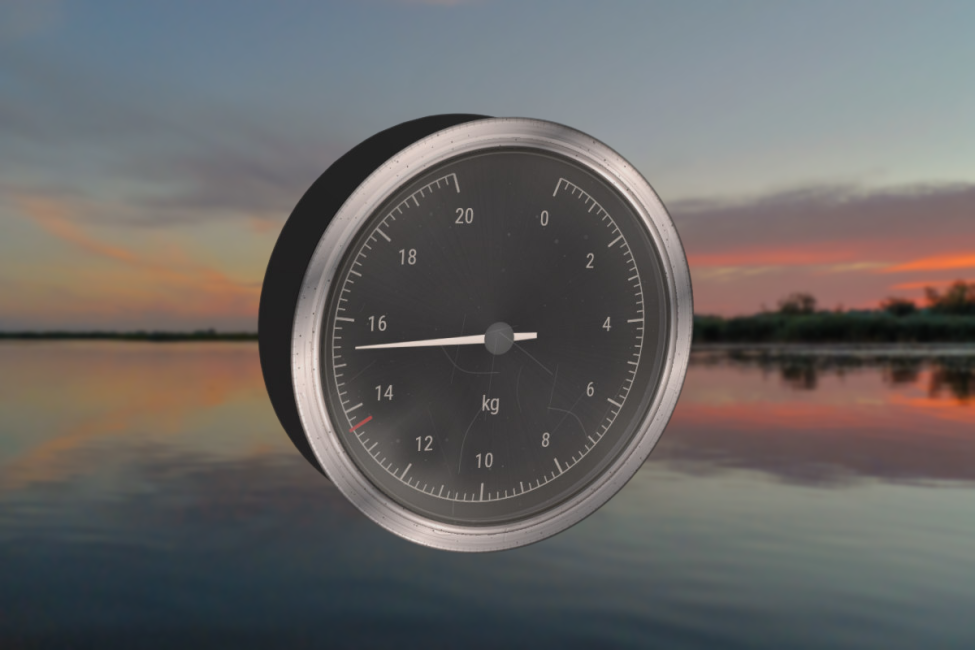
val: 15.4 (kg)
